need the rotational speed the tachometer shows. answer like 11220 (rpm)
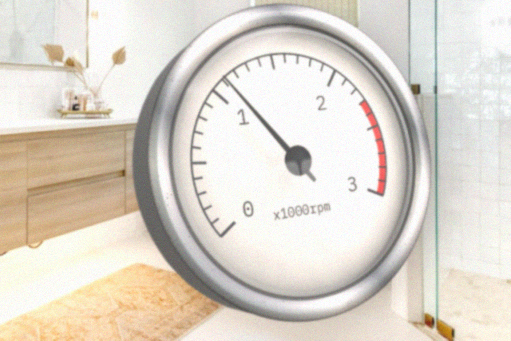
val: 1100 (rpm)
